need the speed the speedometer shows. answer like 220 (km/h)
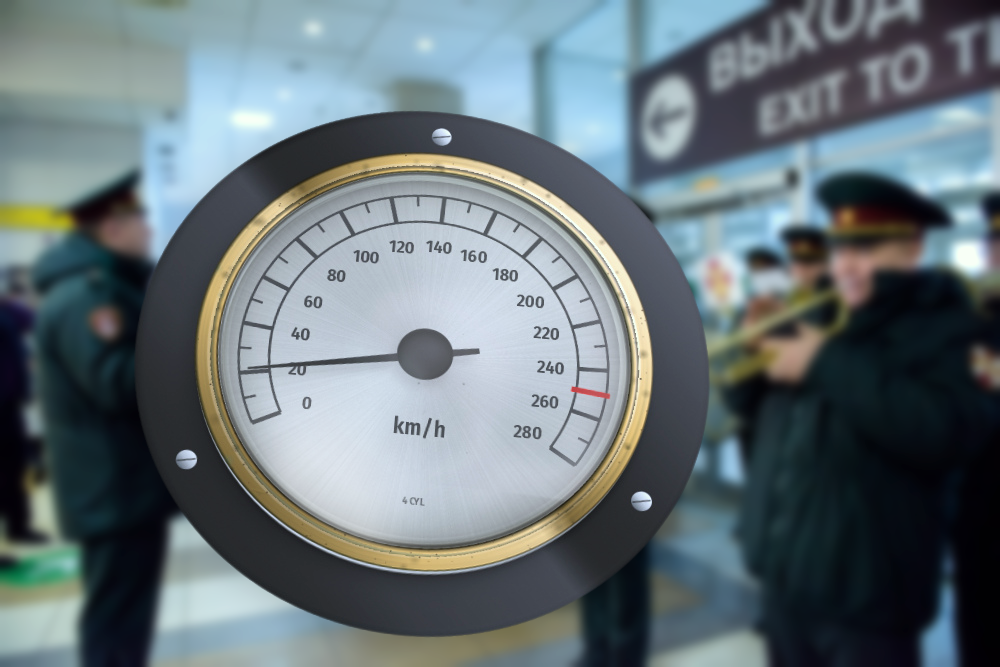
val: 20 (km/h)
